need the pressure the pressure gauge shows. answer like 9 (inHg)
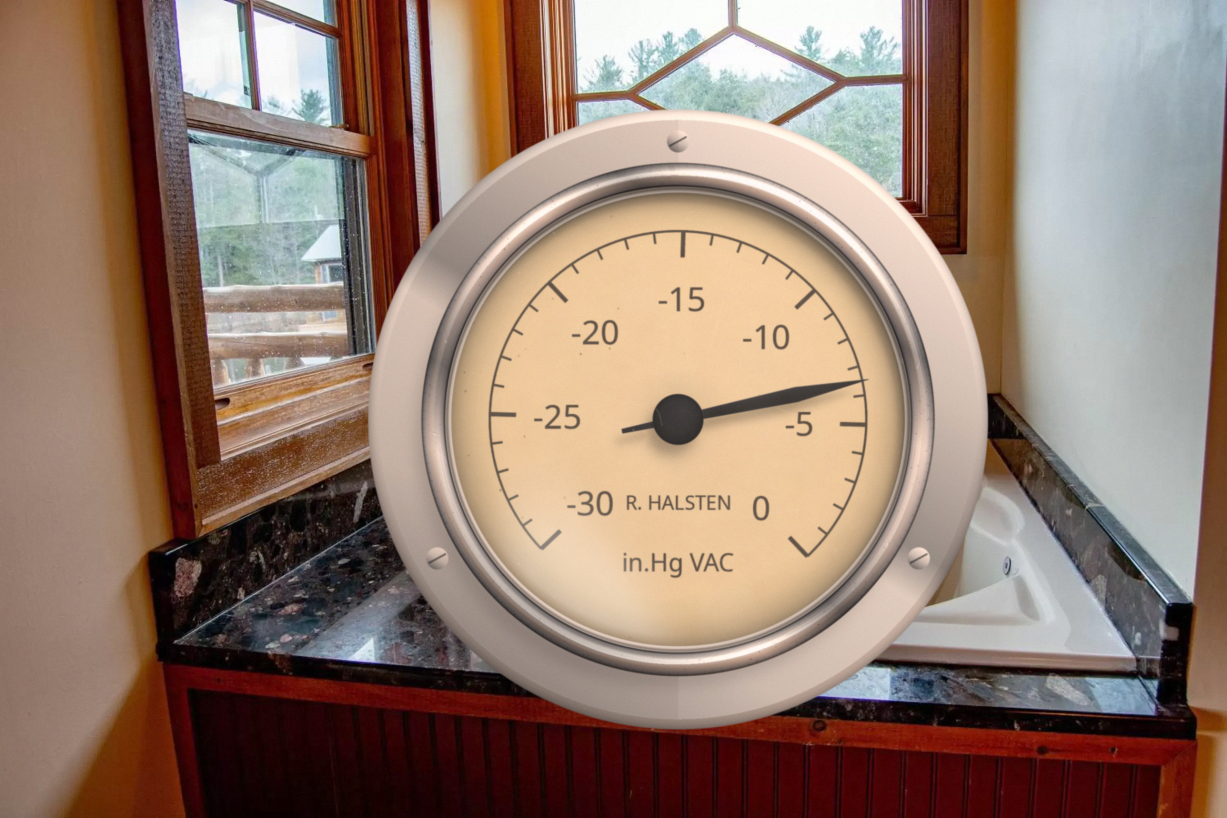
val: -6.5 (inHg)
